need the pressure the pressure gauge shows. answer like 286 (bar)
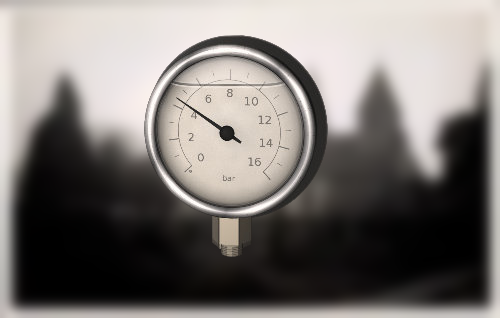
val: 4.5 (bar)
